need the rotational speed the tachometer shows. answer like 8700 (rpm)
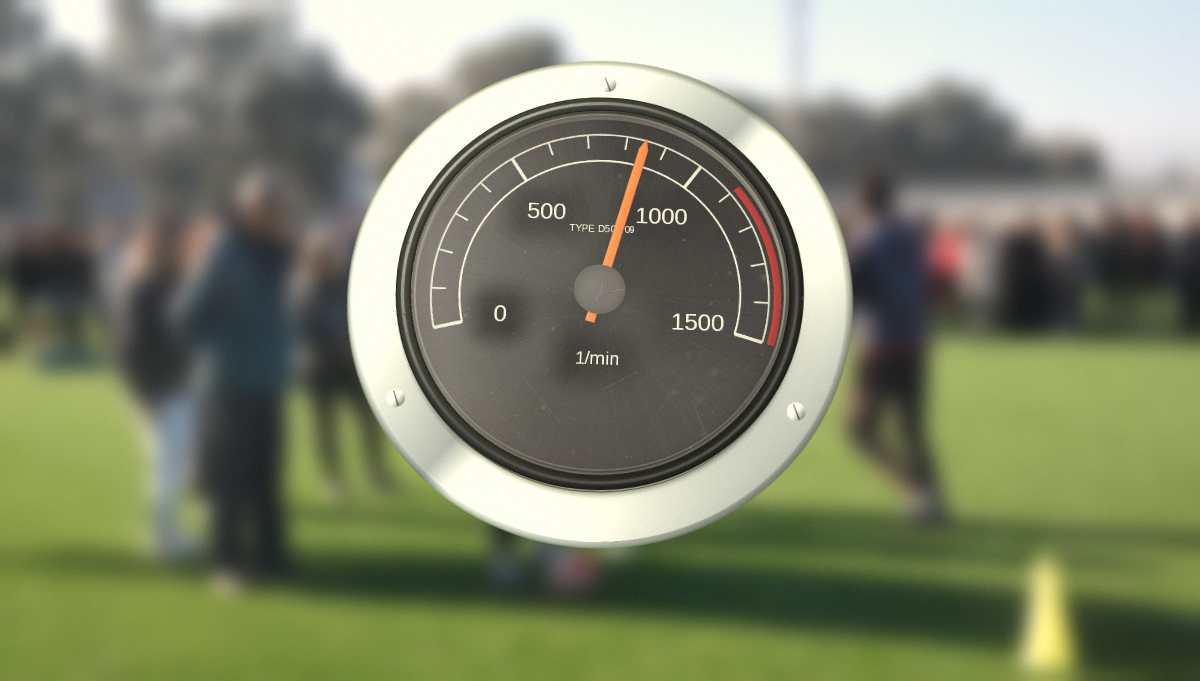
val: 850 (rpm)
